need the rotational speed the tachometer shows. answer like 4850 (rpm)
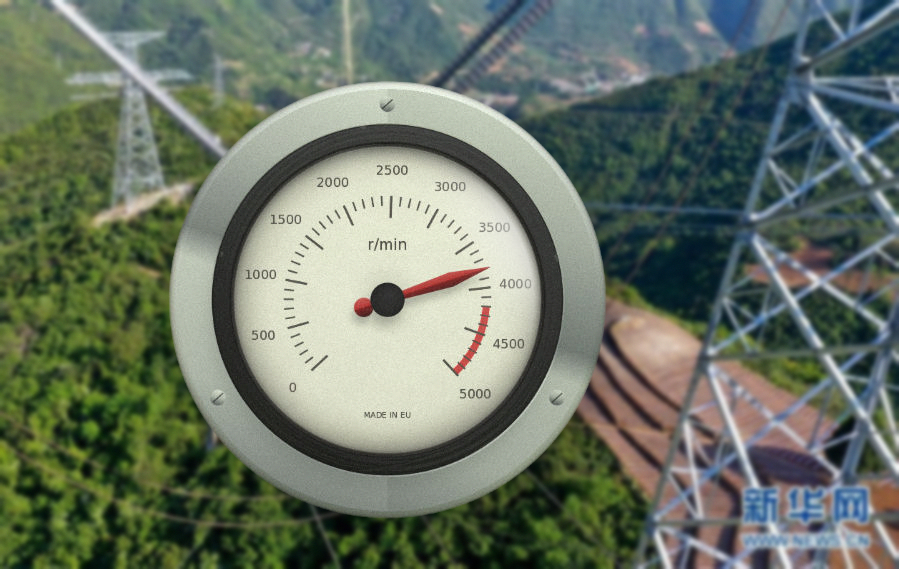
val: 3800 (rpm)
